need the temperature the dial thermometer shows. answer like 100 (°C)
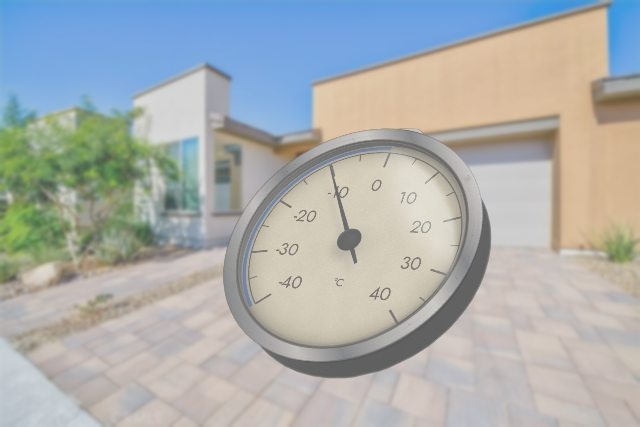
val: -10 (°C)
